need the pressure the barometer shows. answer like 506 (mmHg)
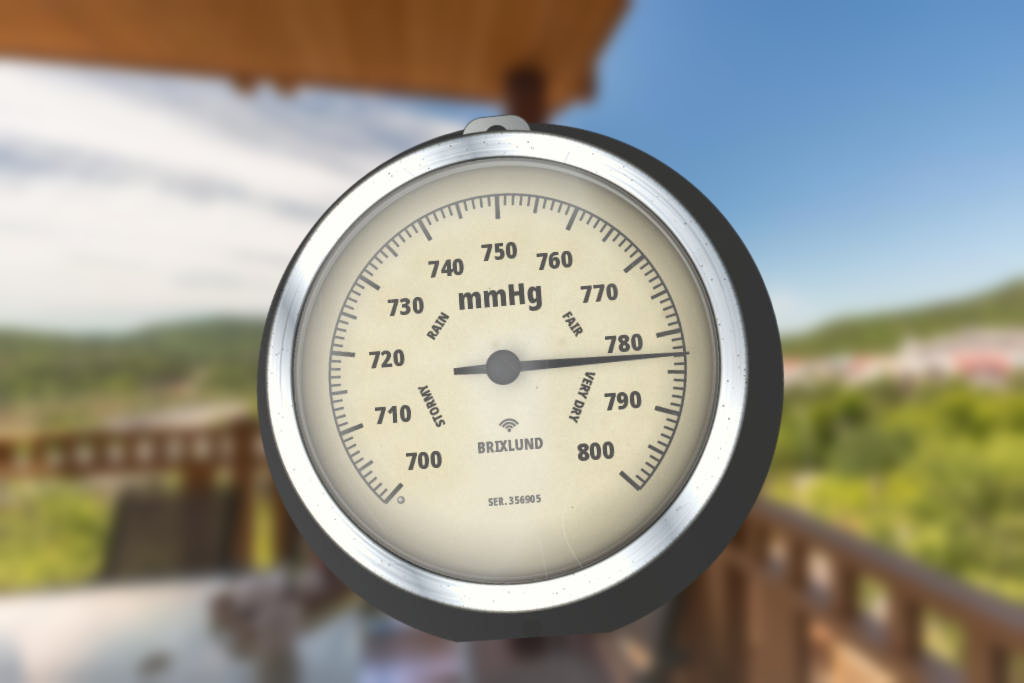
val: 783 (mmHg)
